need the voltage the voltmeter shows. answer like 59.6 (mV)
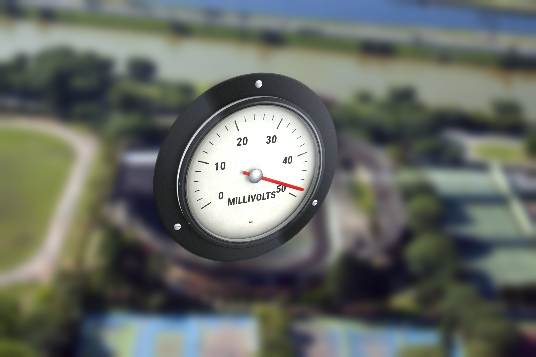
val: 48 (mV)
